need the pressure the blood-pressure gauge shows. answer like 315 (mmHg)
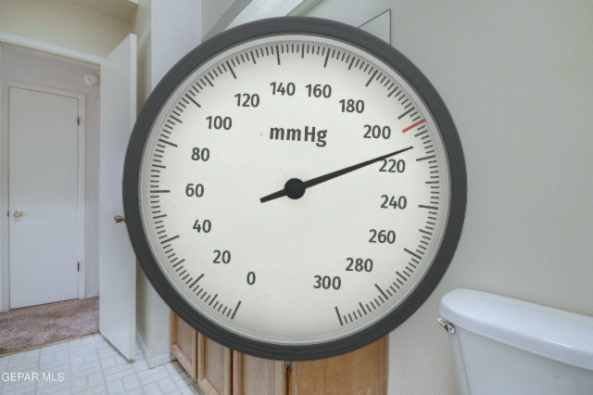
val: 214 (mmHg)
